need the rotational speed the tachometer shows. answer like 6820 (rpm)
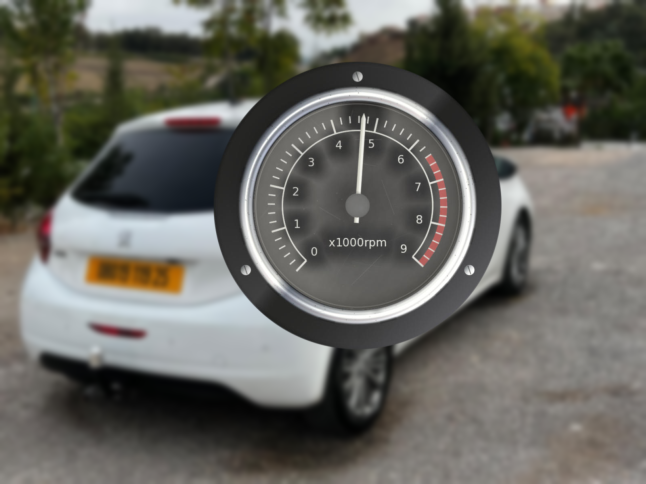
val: 4700 (rpm)
